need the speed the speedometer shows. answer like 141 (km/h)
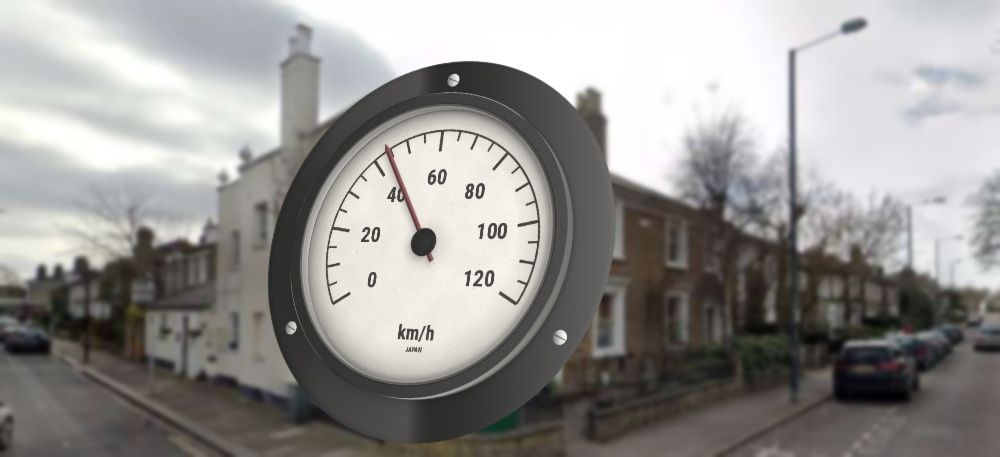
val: 45 (km/h)
